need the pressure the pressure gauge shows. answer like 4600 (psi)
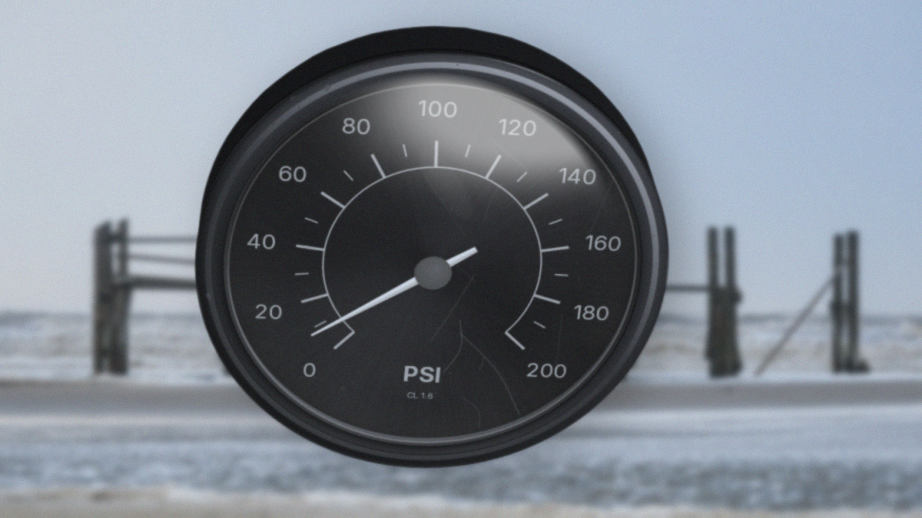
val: 10 (psi)
